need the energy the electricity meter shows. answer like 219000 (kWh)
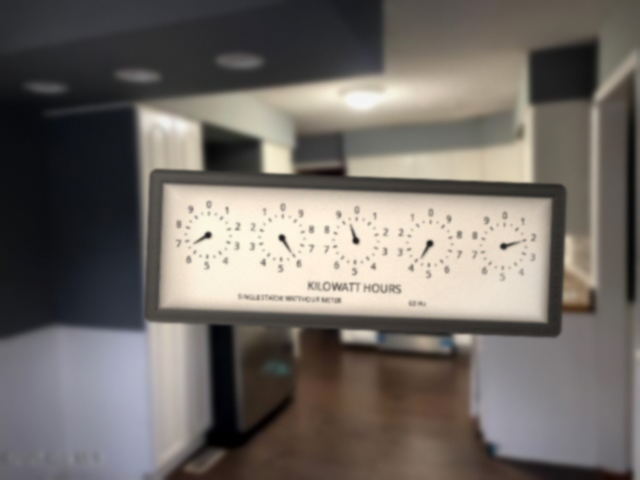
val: 65942 (kWh)
